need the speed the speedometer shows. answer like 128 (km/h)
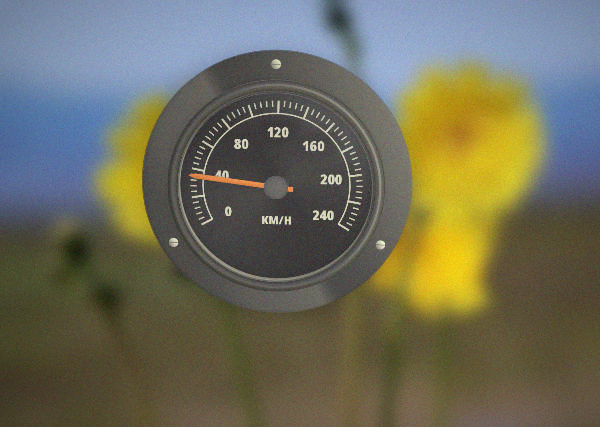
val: 36 (km/h)
